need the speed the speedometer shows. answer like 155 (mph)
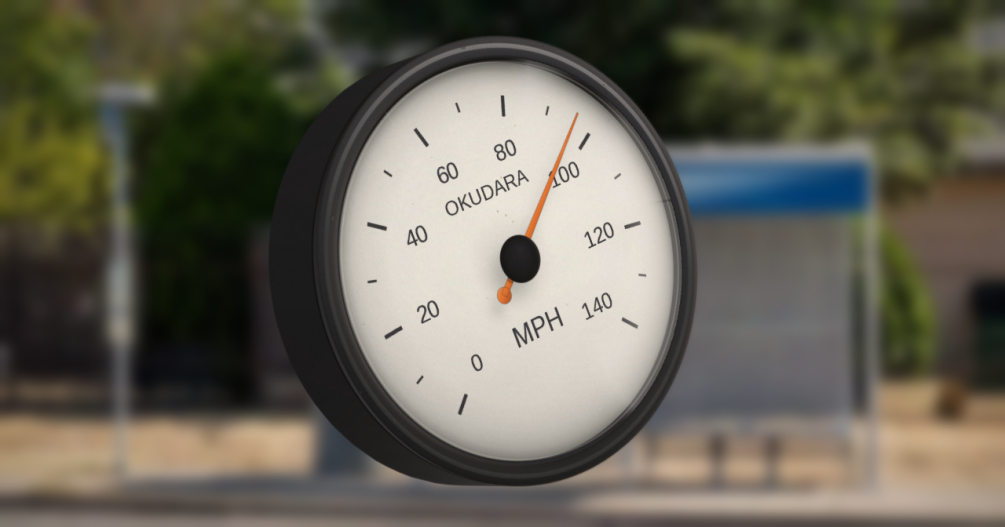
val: 95 (mph)
